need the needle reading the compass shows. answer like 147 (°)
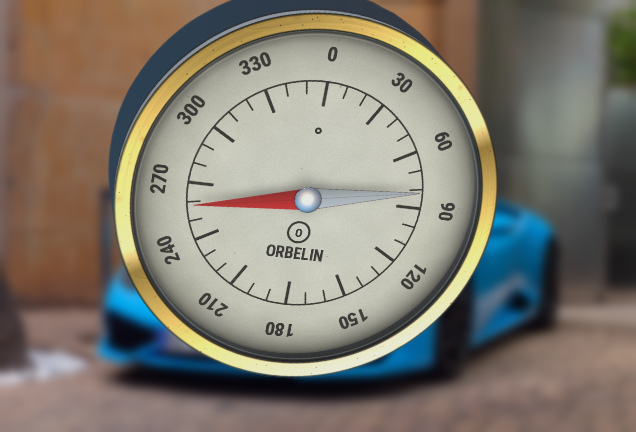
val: 260 (°)
